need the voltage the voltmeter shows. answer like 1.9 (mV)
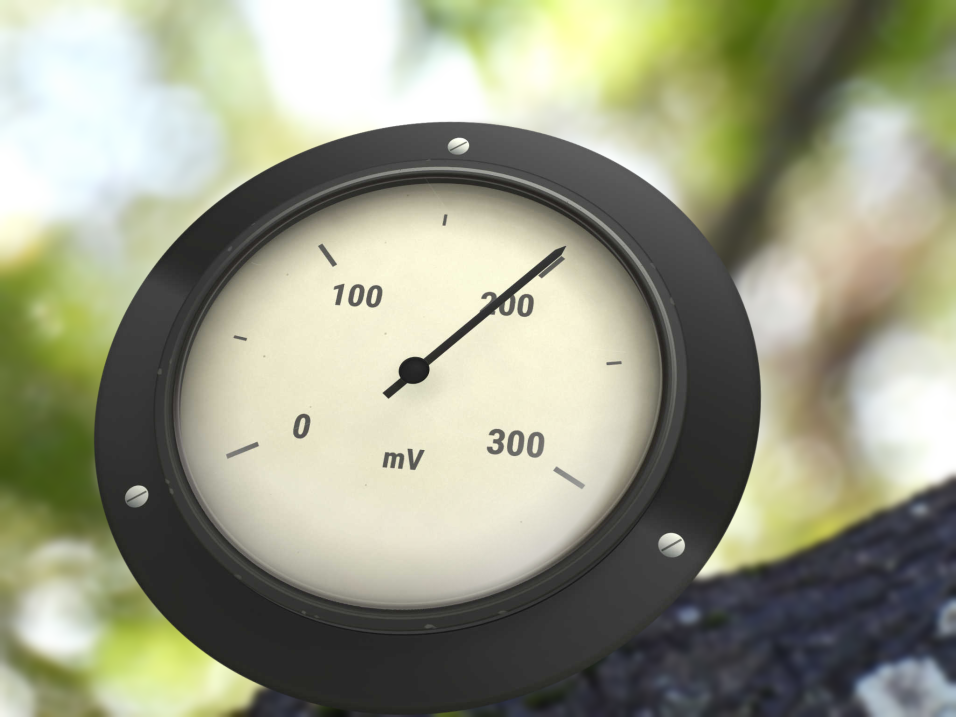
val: 200 (mV)
